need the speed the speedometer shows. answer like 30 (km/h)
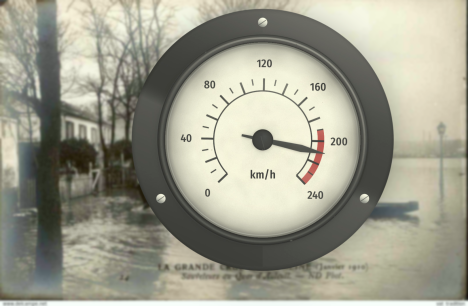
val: 210 (km/h)
